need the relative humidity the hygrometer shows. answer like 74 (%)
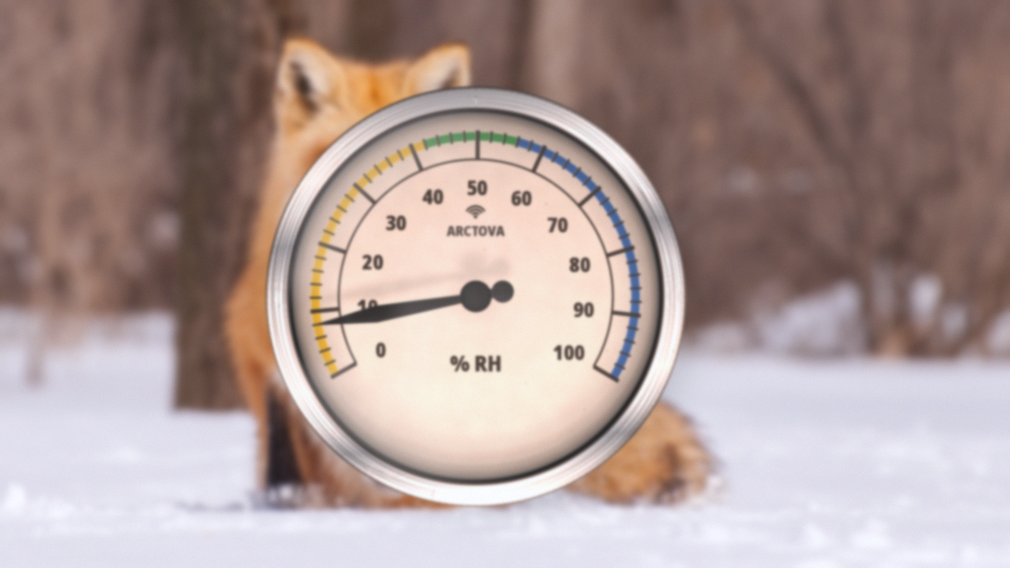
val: 8 (%)
